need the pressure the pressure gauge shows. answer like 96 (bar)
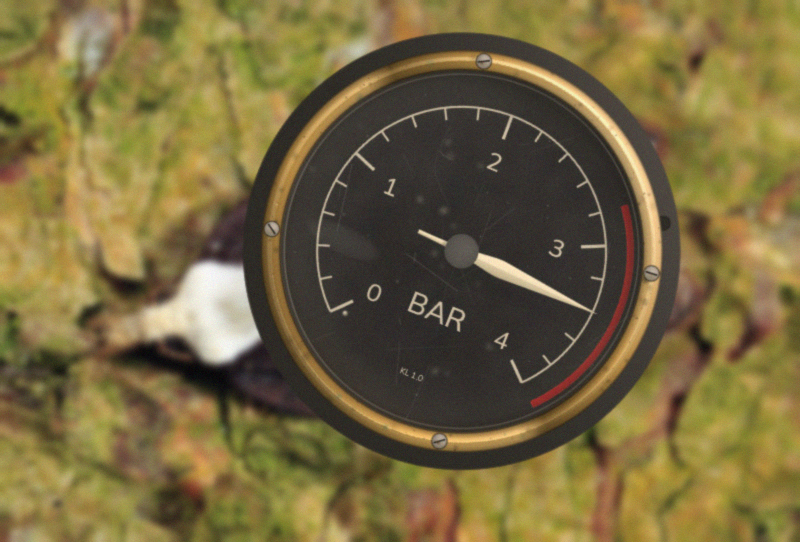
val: 3.4 (bar)
